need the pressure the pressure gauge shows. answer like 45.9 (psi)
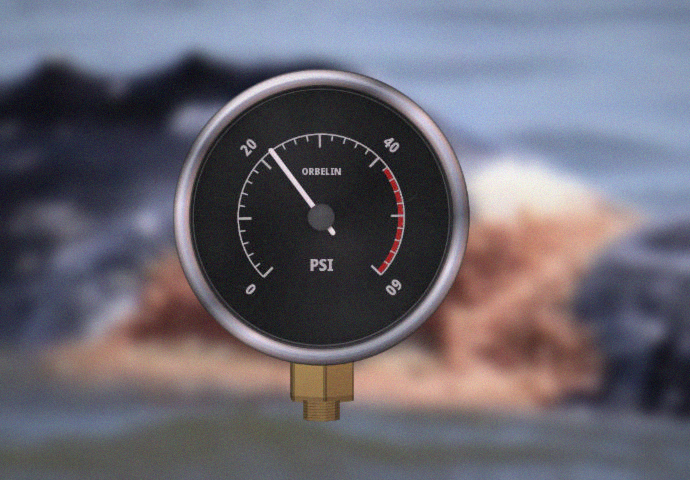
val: 22 (psi)
